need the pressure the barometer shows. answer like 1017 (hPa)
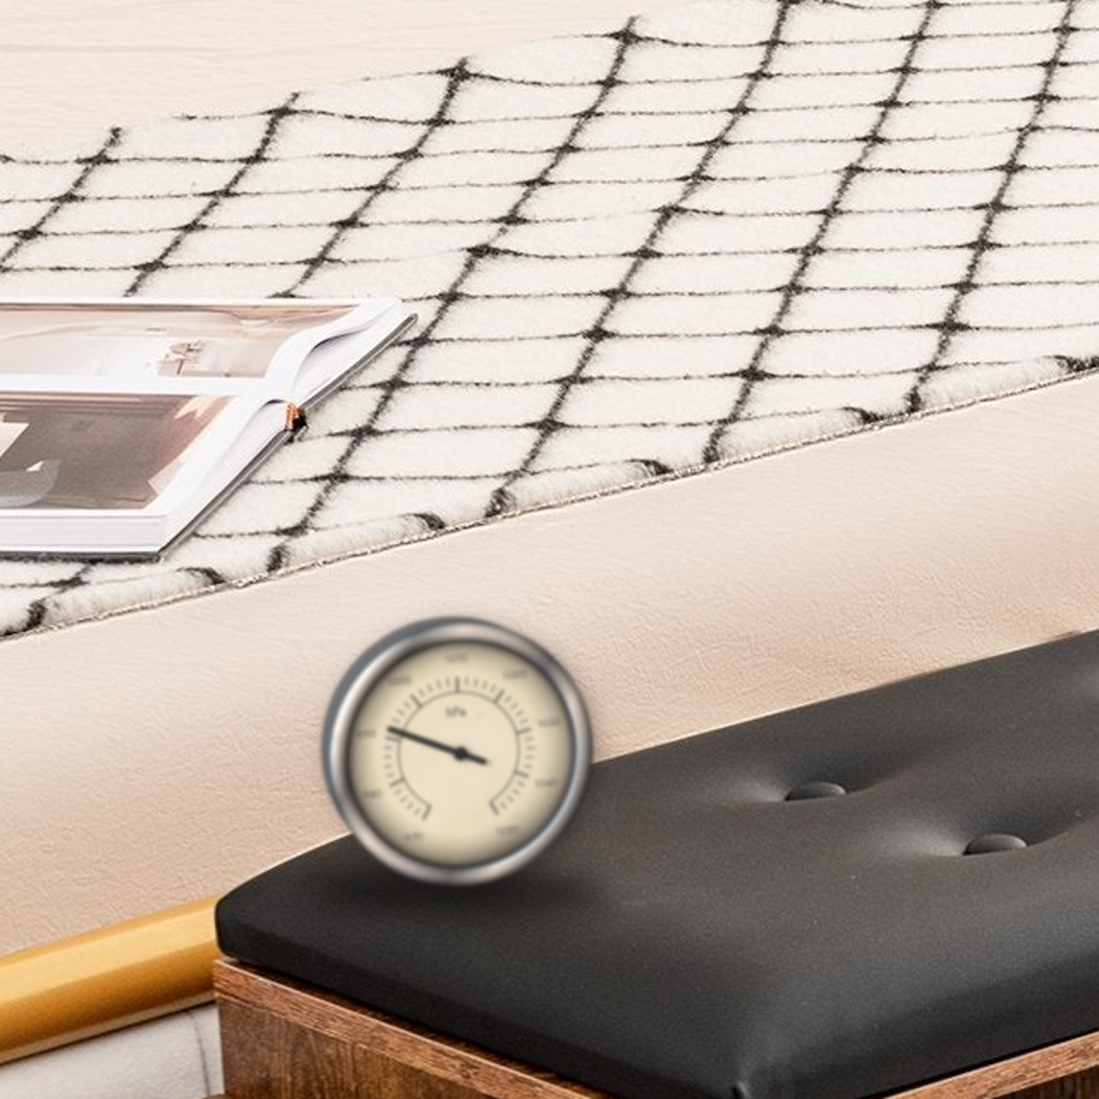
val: 992 (hPa)
